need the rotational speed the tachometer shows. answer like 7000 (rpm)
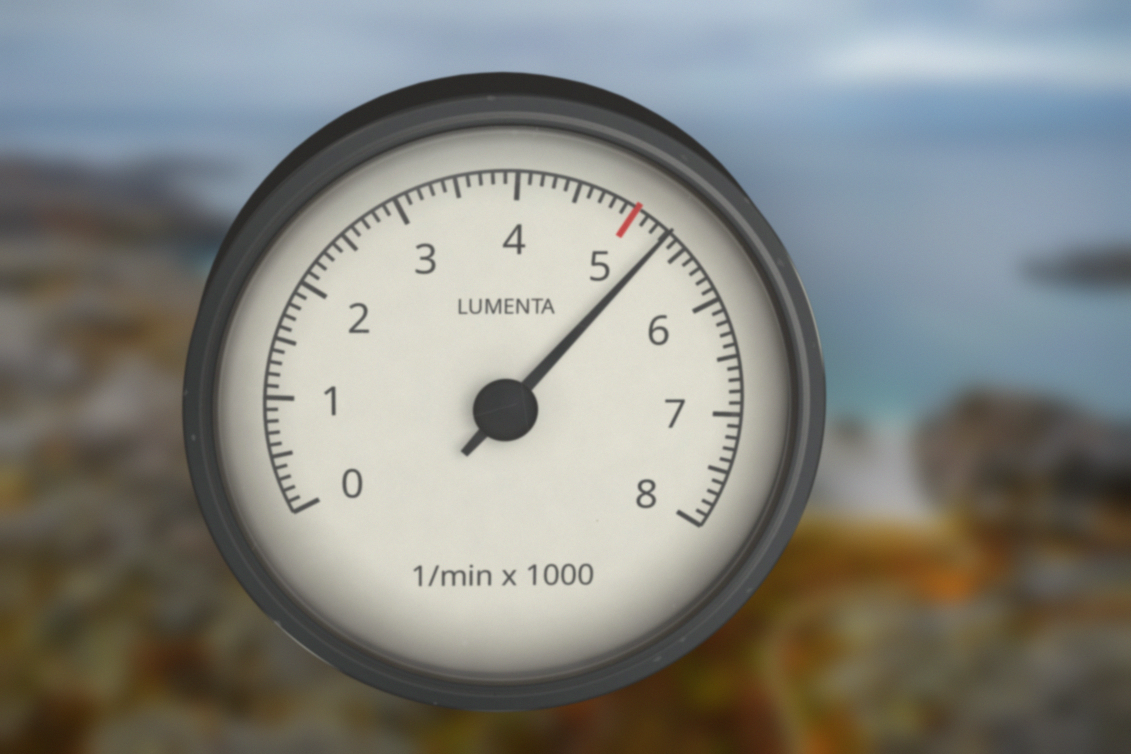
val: 5300 (rpm)
